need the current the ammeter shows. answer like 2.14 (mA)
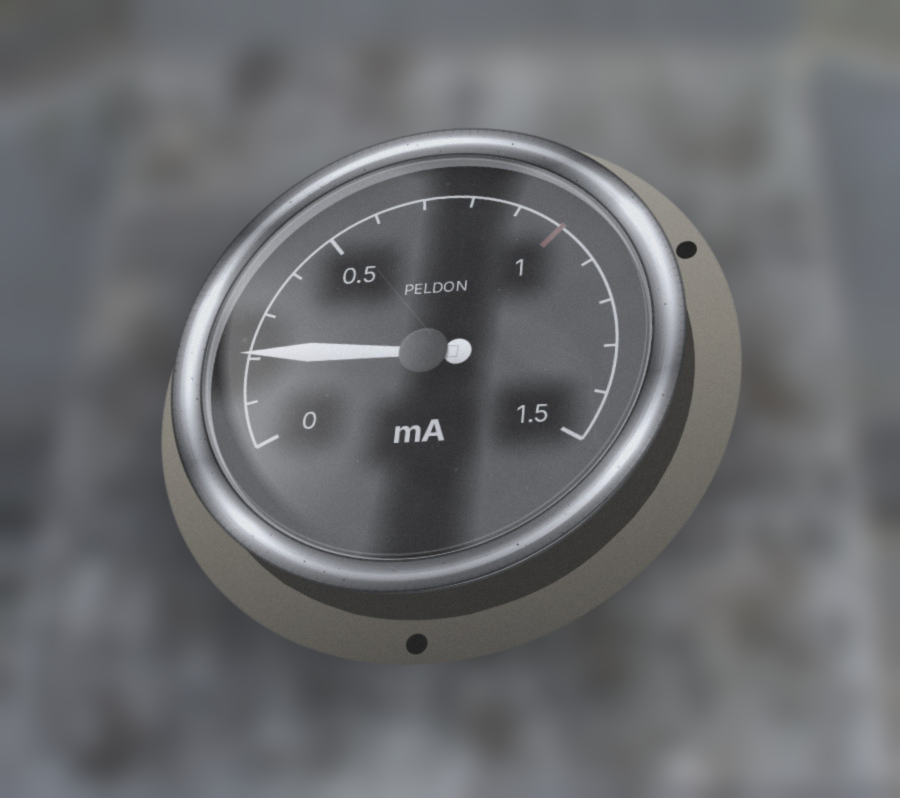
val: 0.2 (mA)
